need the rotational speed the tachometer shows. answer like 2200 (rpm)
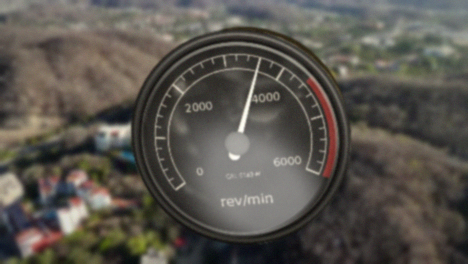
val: 3600 (rpm)
